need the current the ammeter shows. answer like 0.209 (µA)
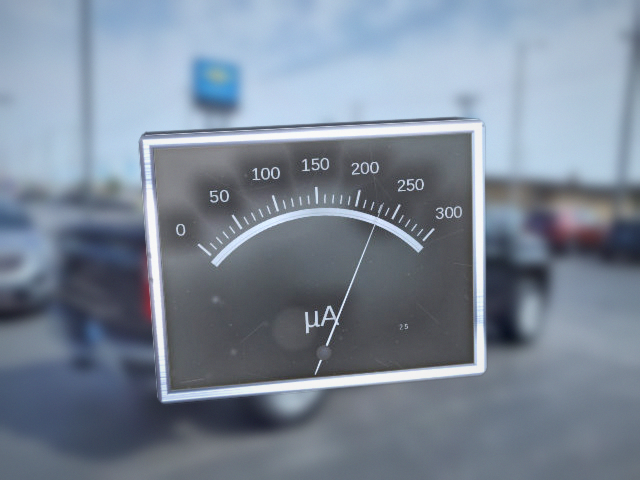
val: 230 (µA)
